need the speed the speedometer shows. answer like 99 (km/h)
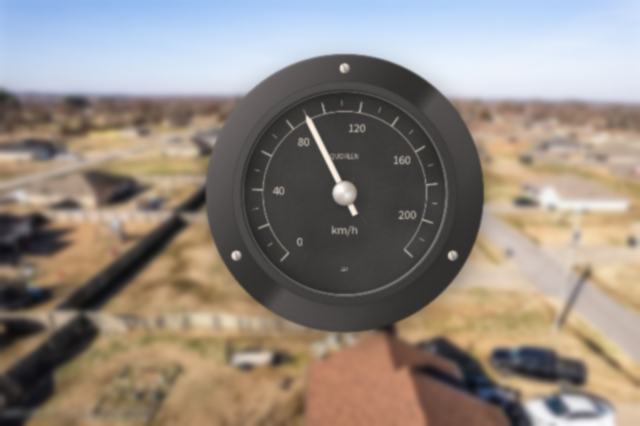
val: 90 (km/h)
